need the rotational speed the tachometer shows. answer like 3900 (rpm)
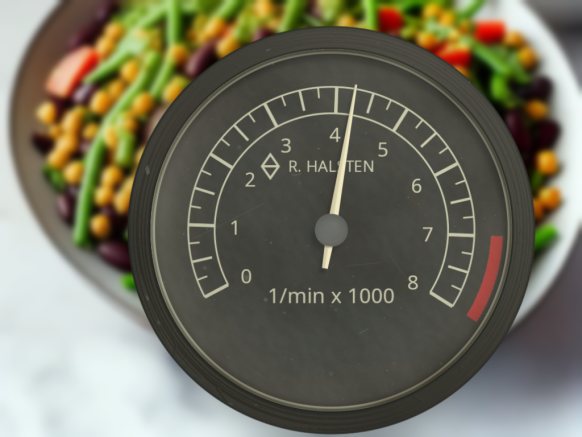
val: 4250 (rpm)
